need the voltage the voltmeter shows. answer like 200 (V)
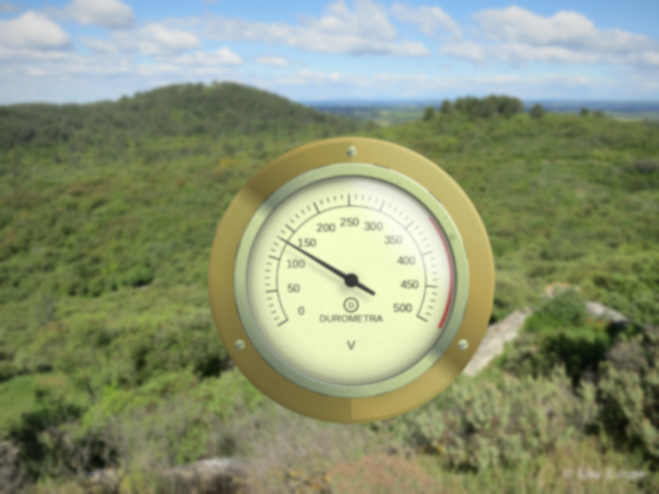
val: 130 (V)
